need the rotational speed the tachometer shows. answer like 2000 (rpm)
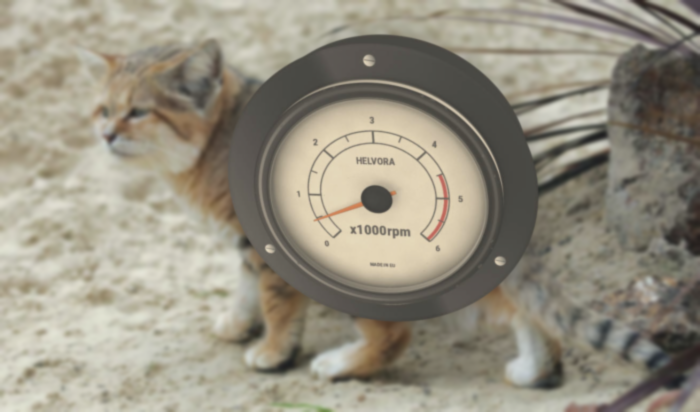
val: 500 (rpm)
